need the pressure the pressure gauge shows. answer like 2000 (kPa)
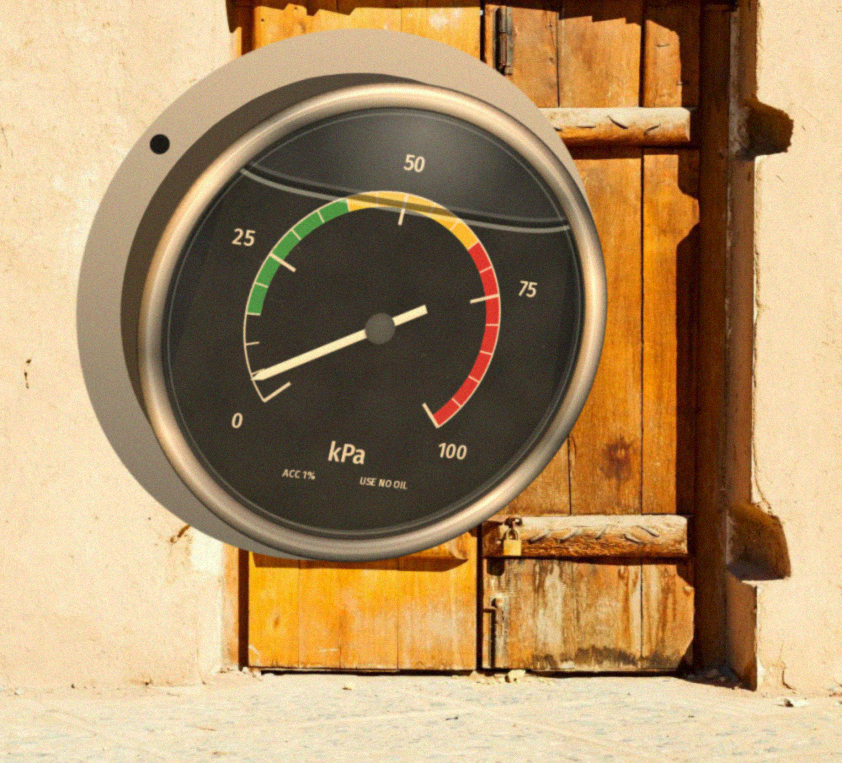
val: 5 (kPa)
